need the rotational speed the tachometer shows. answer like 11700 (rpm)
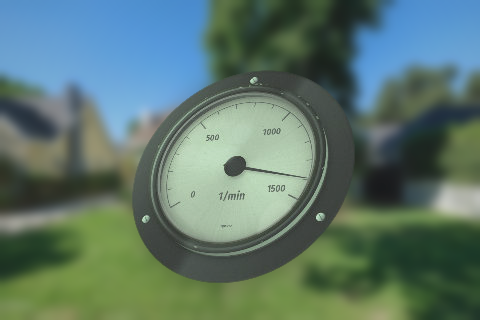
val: 1400 (rpm)
